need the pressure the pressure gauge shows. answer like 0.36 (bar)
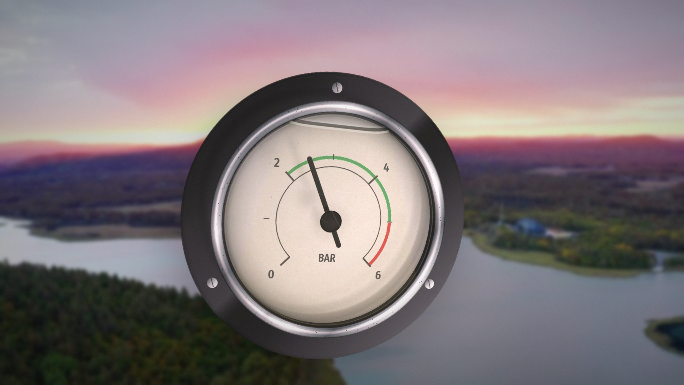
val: 2.5 (bar)
